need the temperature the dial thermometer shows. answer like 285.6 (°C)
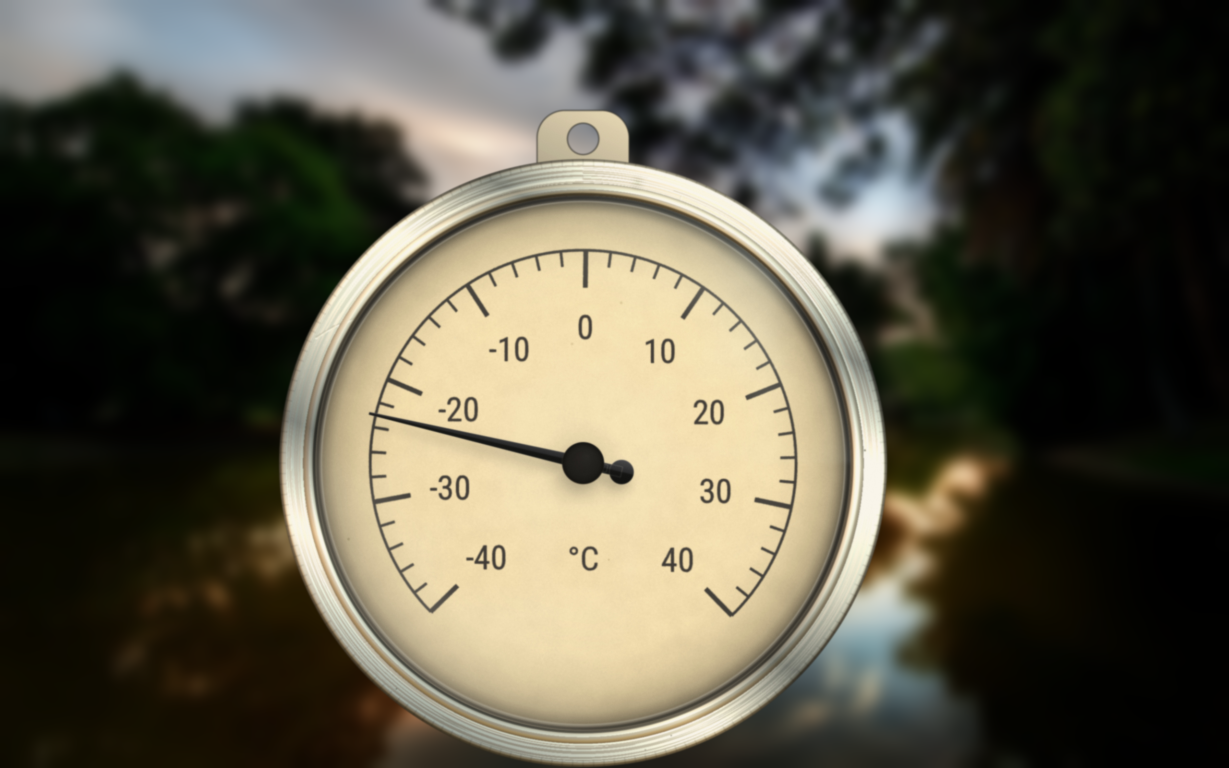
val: -23 (°C)
